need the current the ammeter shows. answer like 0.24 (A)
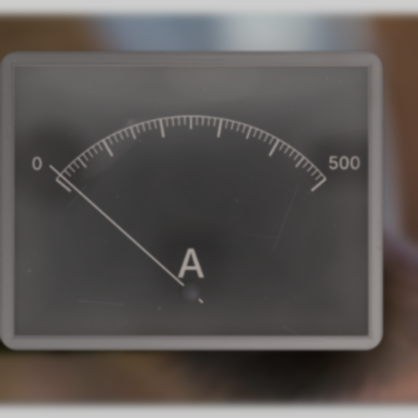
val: 10 (A)
